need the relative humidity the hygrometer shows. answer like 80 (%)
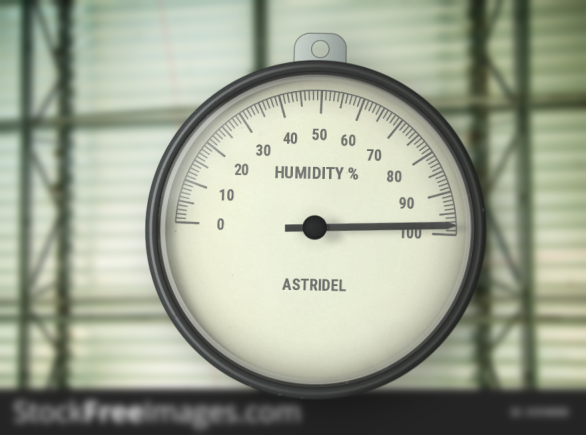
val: 98 (%)
